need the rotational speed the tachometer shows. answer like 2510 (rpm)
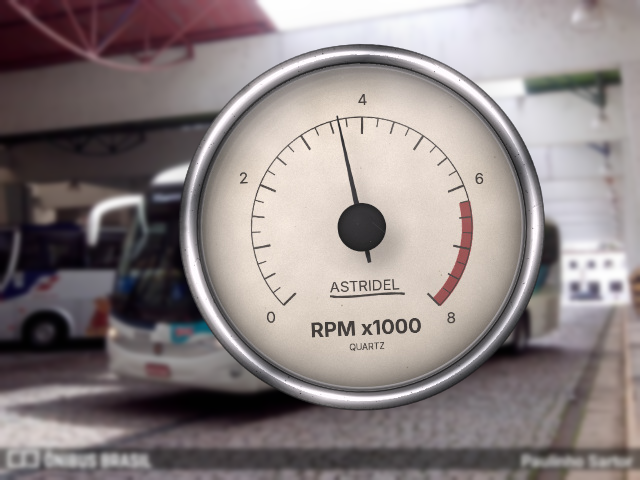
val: 3625 (rpm)
